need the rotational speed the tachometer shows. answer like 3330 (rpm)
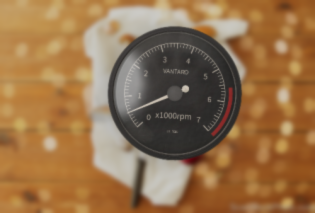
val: 500 (rpm)
